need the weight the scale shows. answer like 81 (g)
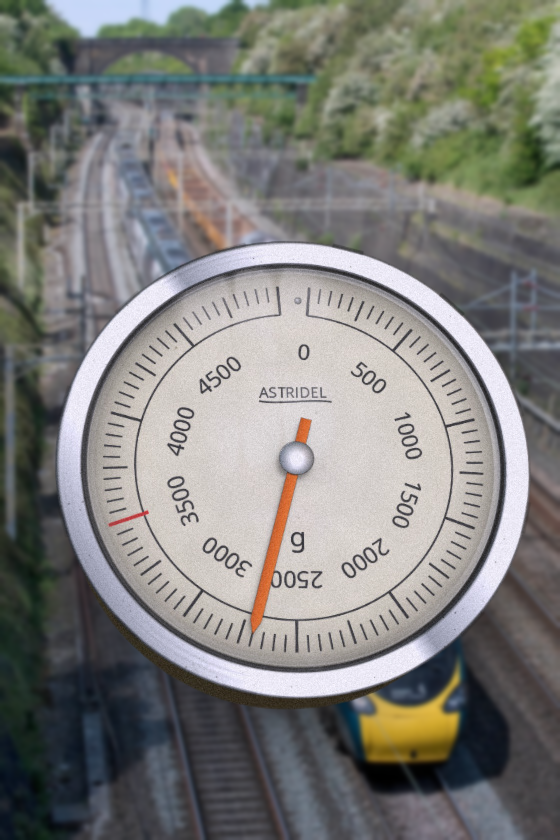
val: 2700 (g)
